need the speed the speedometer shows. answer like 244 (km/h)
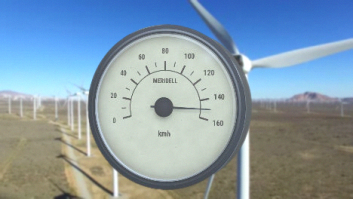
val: 150 (km/h)
